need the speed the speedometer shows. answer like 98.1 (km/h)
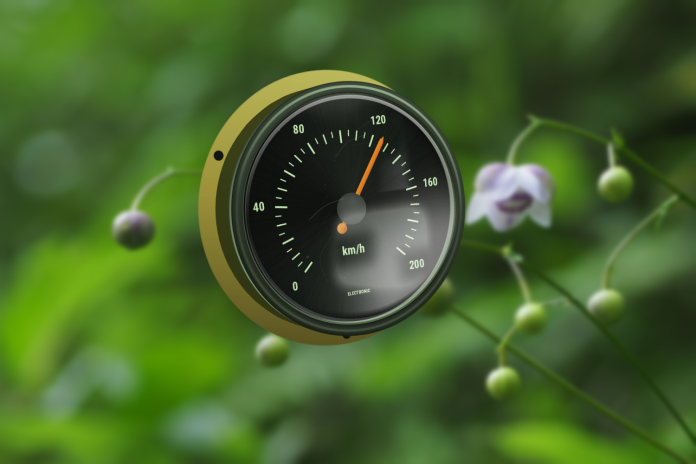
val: 125 (km/h)
